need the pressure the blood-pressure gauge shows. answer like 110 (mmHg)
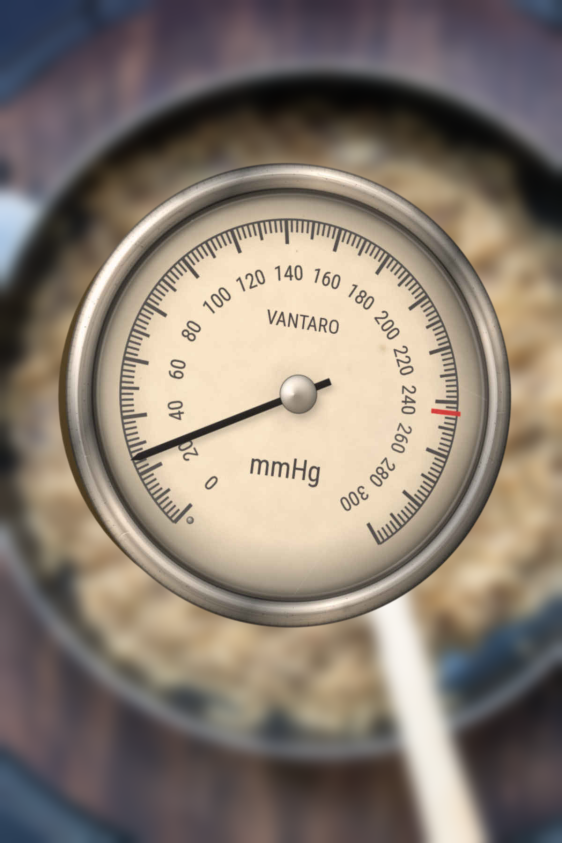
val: 26 (mmHg)
